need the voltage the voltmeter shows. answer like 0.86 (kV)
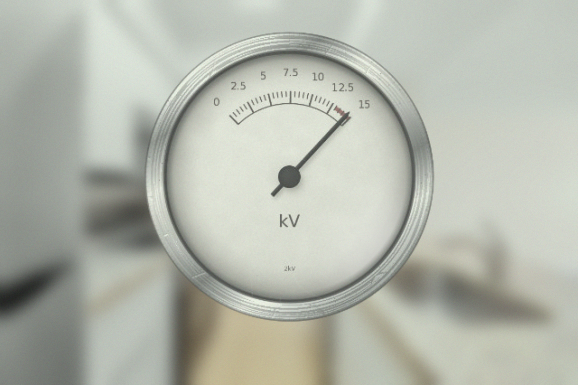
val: 14.5 (kV)
